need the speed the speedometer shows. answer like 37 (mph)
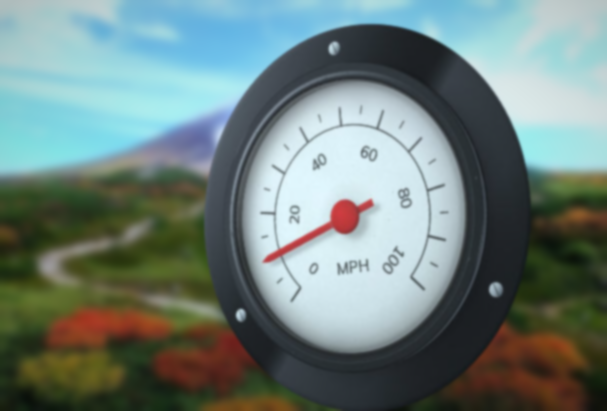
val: 10 (mph)
